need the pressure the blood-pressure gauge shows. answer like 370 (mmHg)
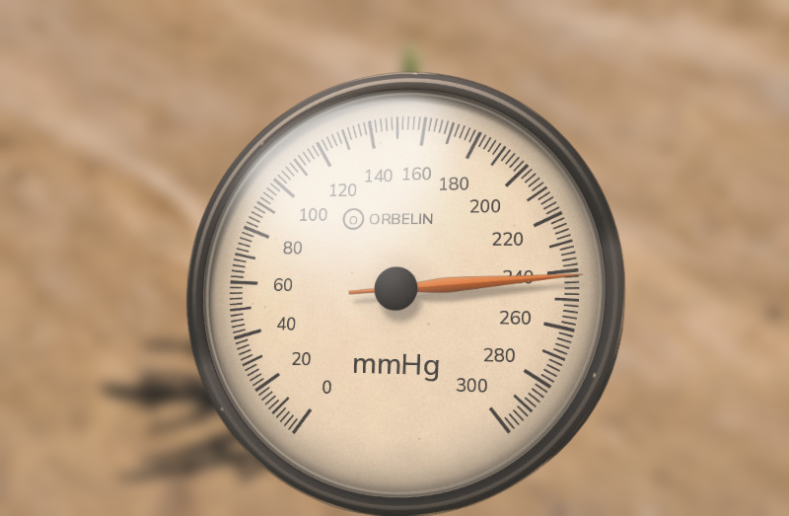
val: 242 (mmHg)
